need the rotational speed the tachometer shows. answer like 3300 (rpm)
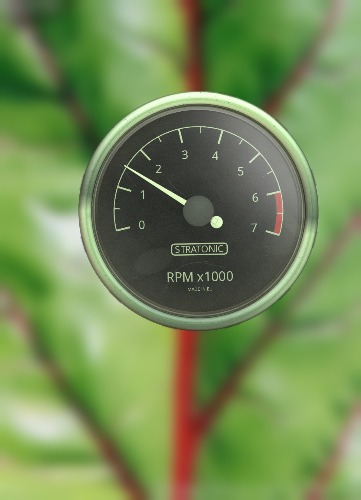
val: 1500 (rpm)
